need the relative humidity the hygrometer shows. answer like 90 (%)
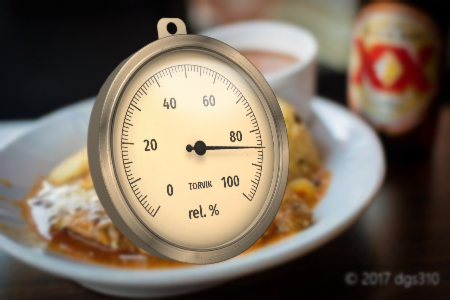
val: 85 (%)
